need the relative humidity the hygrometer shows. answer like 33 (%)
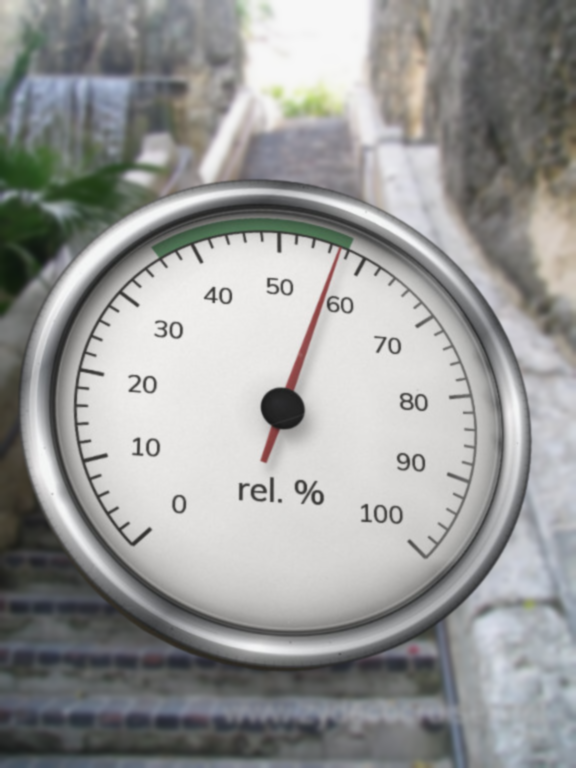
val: 57 (%)
